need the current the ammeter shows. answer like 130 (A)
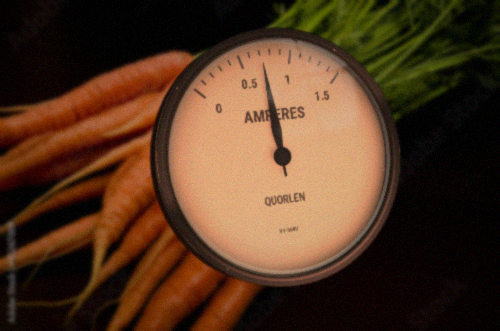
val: 0.7 (A)
